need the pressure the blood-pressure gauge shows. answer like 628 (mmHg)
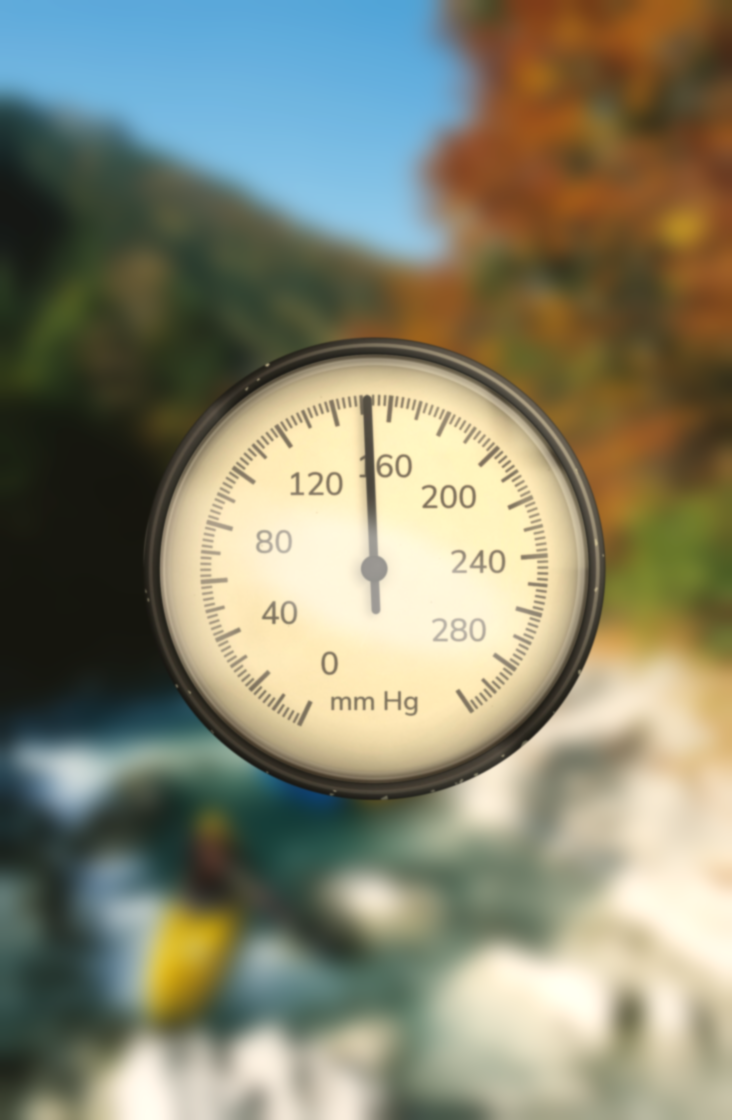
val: 152 (mmHg)
